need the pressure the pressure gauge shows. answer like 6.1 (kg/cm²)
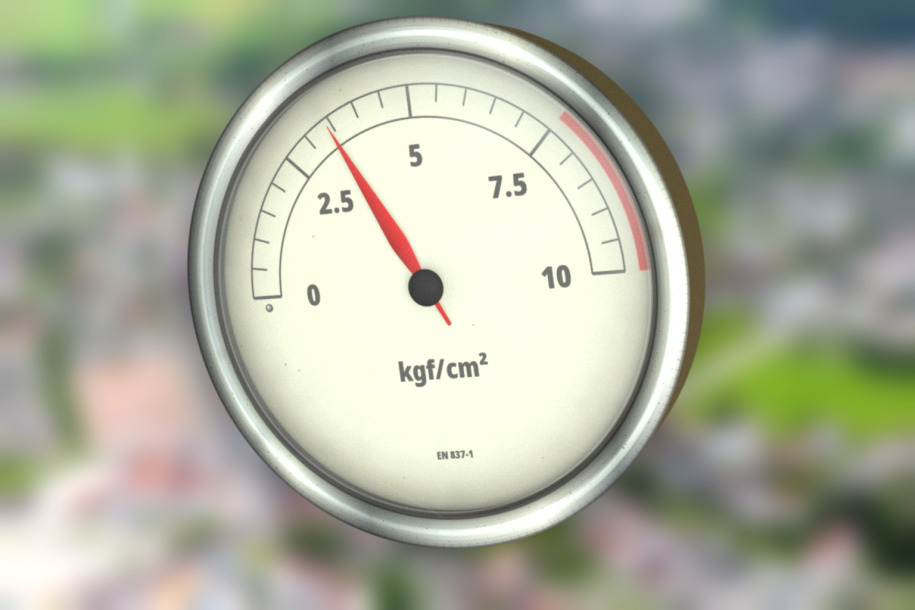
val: 3.5 (kg/cm²)
